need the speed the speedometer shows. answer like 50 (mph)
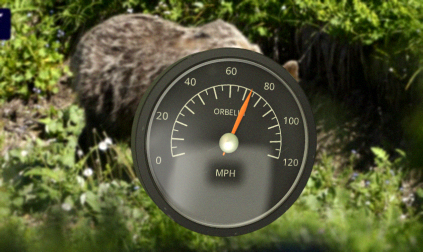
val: 72.5 (mph)
